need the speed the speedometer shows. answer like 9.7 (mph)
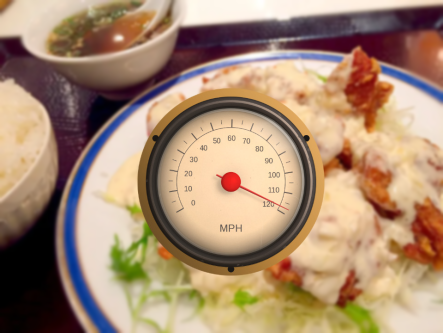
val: 117.5 (mph)
